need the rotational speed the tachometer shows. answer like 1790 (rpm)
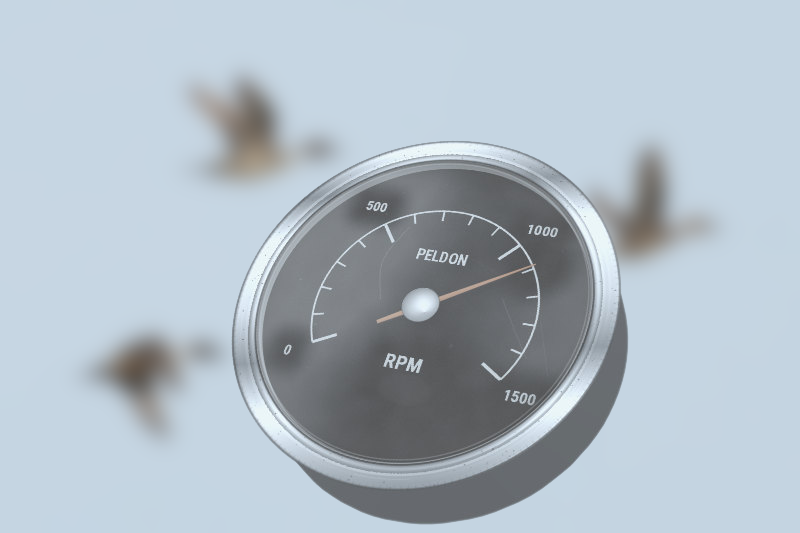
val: 1100 (rpm)
